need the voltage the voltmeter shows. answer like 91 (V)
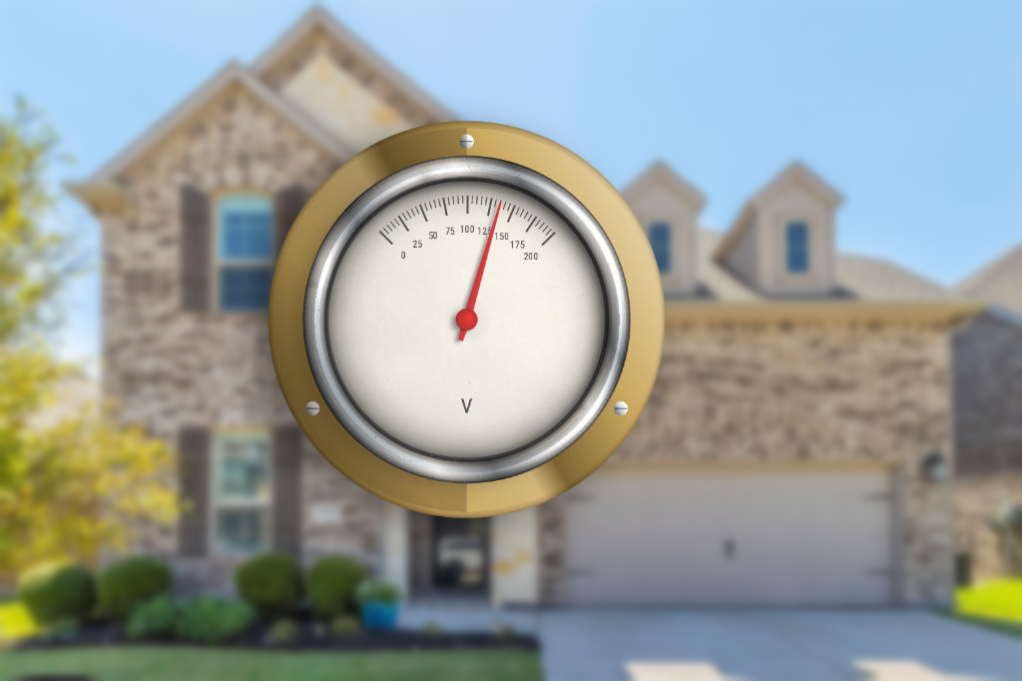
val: 135 (V)
